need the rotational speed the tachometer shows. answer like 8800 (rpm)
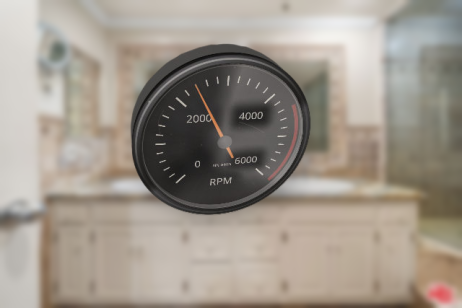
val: 2400 (rpm)
